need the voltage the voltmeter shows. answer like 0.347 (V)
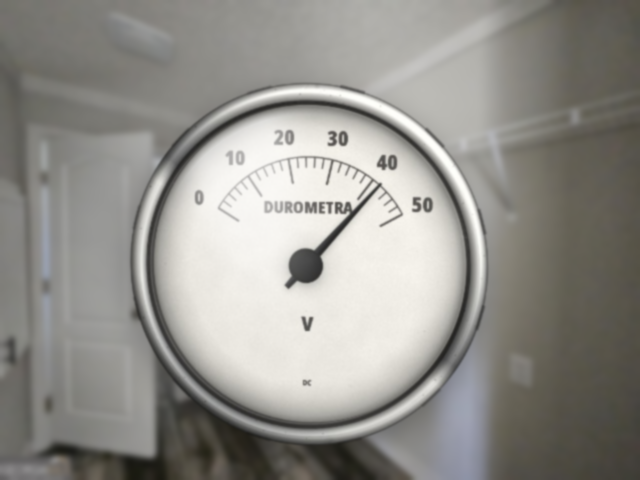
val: 42 (V)
